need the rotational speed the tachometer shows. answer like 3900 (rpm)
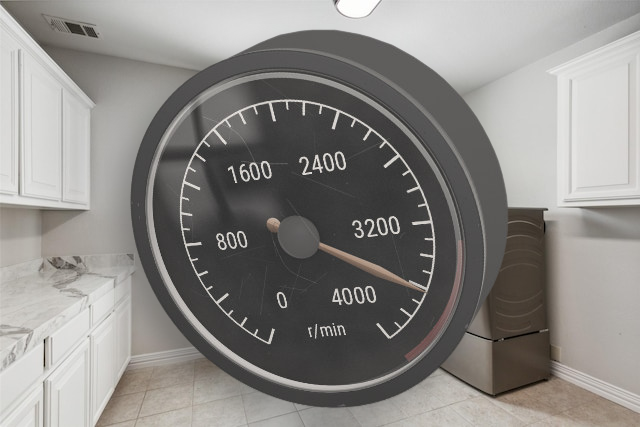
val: 3600 (rpm)
